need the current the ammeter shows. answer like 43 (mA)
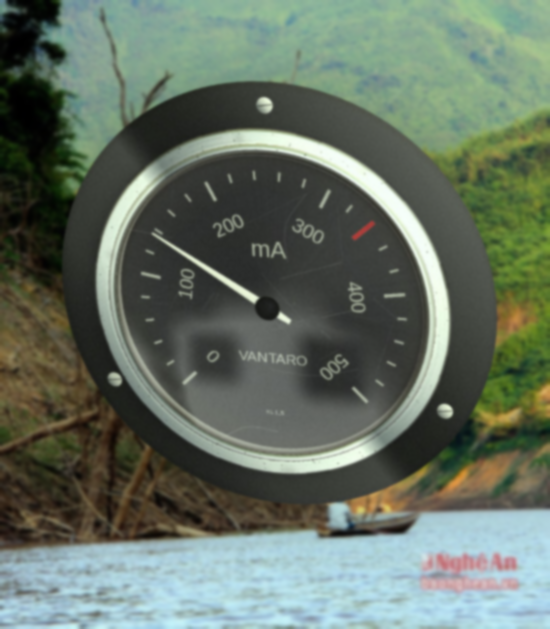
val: 140 (mA)
